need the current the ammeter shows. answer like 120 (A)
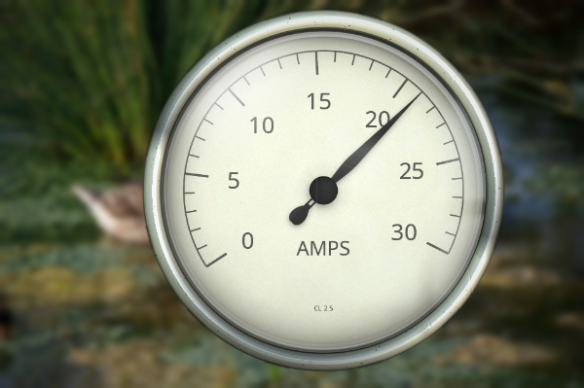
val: 21 (A)
